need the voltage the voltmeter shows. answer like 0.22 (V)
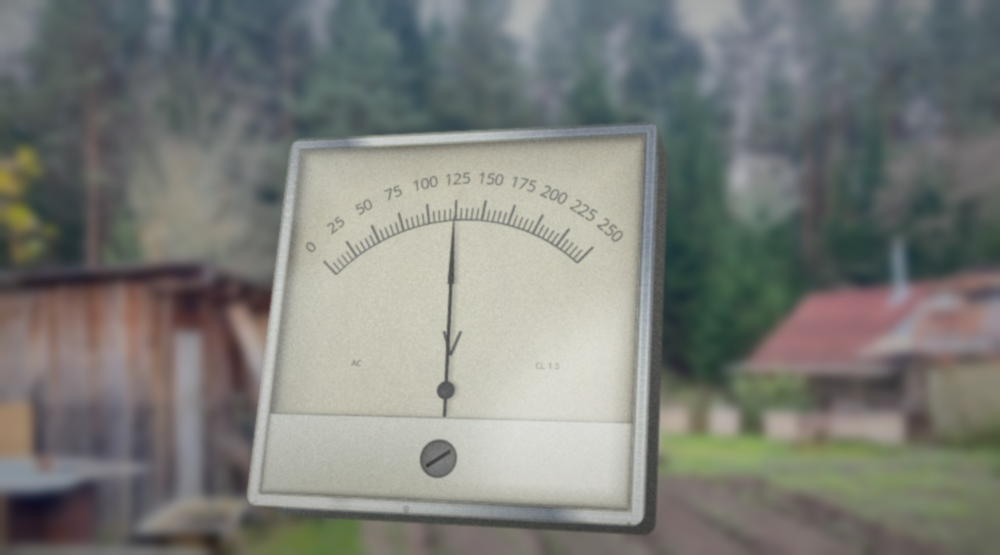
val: 125 (V)
